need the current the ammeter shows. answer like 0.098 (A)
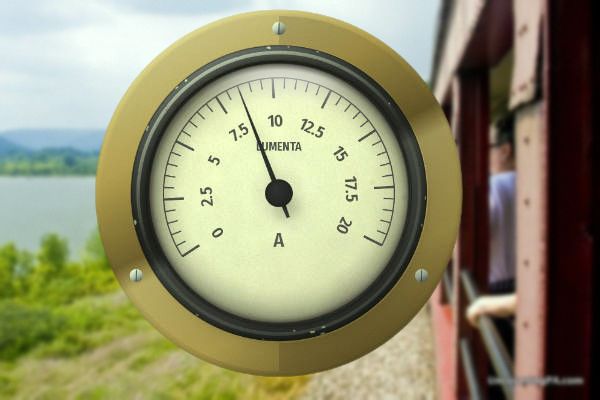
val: 8.5 (A)
